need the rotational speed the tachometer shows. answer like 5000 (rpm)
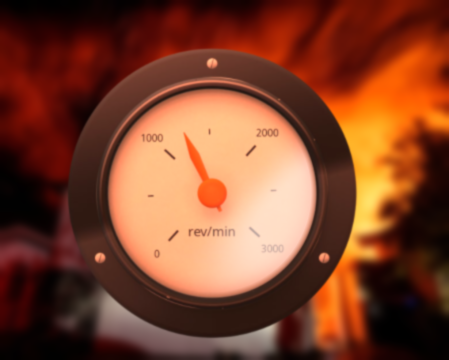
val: 1250 (rpm)
